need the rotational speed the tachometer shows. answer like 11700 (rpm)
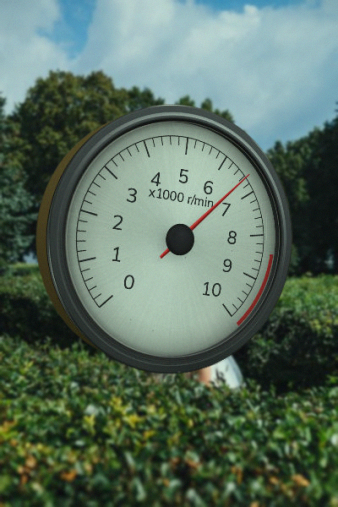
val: 6600 (rpm)
